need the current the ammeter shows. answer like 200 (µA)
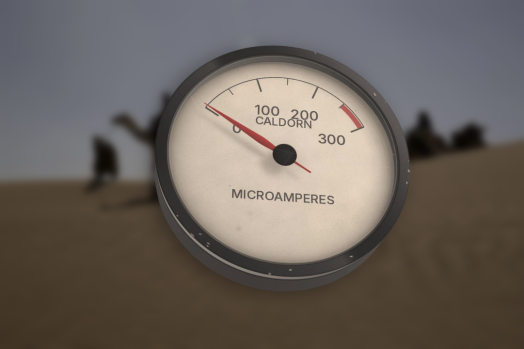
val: 0 (µA)
